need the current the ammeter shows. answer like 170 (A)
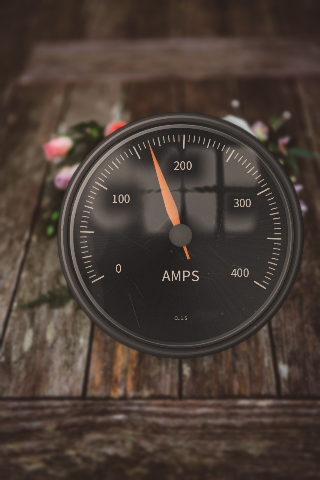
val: 165 (A)
